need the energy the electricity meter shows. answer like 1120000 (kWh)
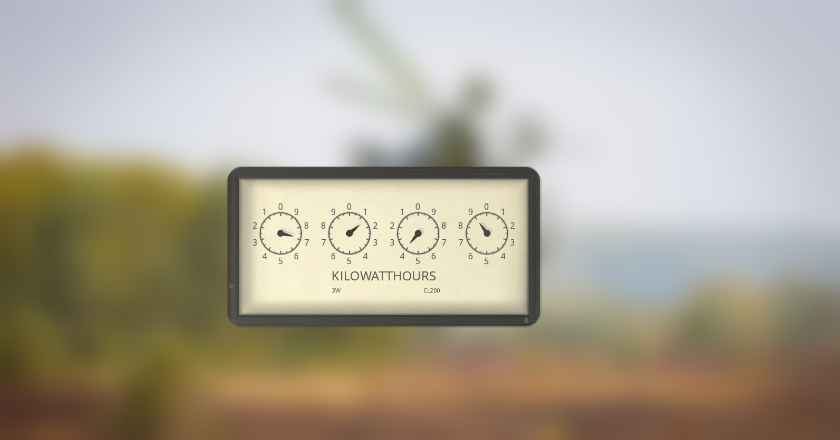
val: 7139 (kWh)
